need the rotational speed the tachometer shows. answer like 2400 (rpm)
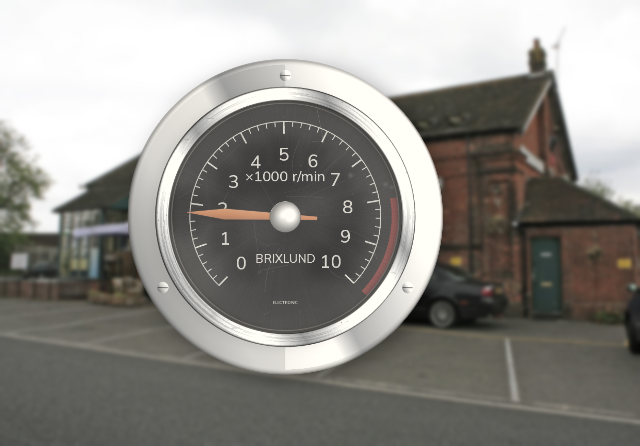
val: 1800 (rpm)
